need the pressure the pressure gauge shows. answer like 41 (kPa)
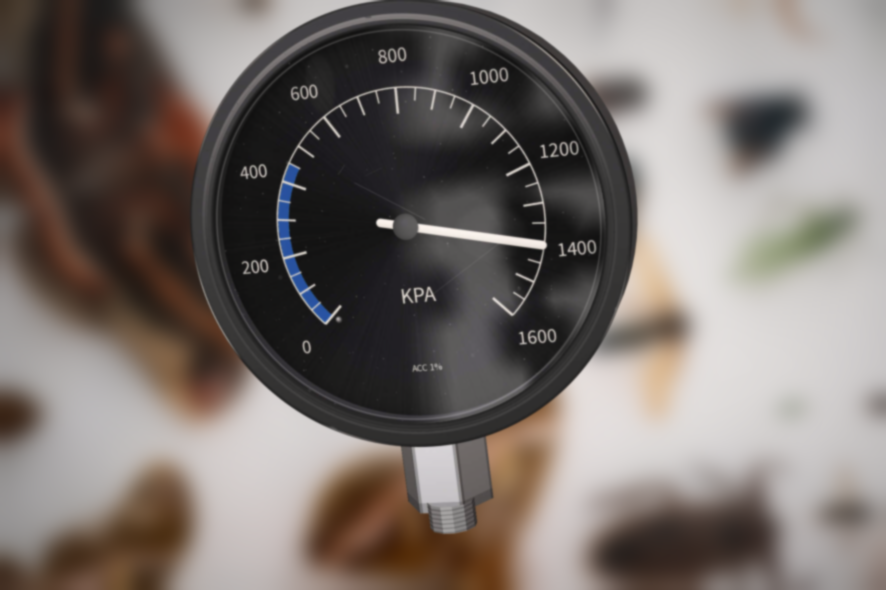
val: 1400 (kPa)
